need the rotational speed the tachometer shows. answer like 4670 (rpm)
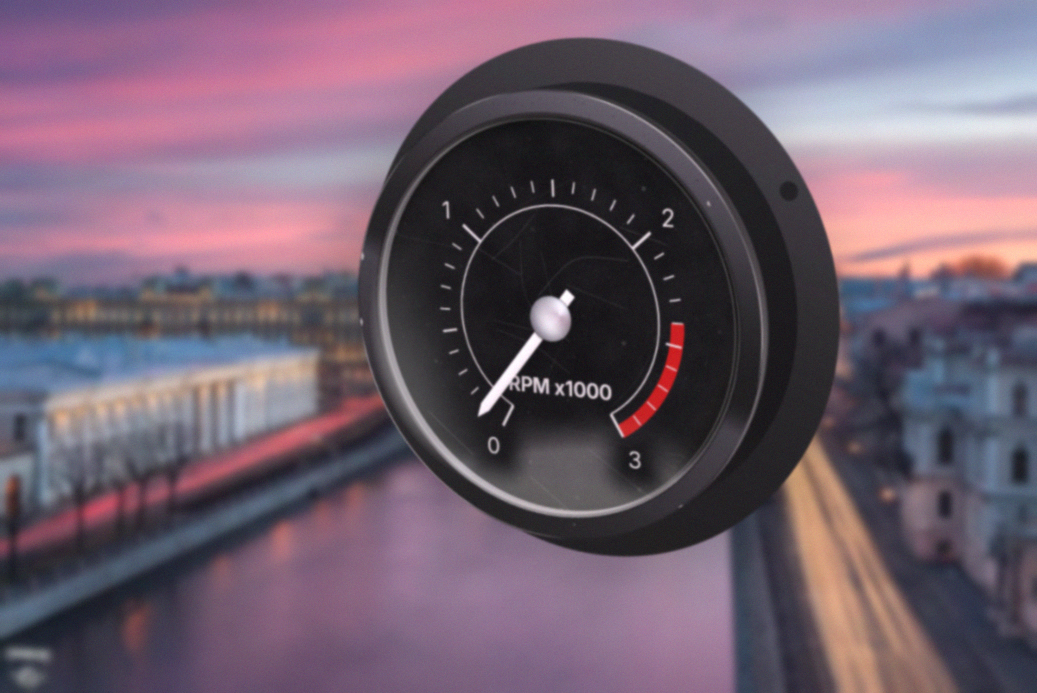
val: 100 (rpm)
